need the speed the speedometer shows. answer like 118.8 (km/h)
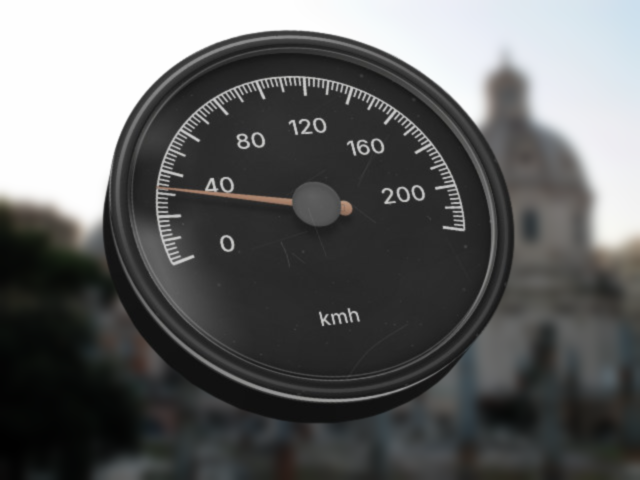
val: 30 (km/h)
